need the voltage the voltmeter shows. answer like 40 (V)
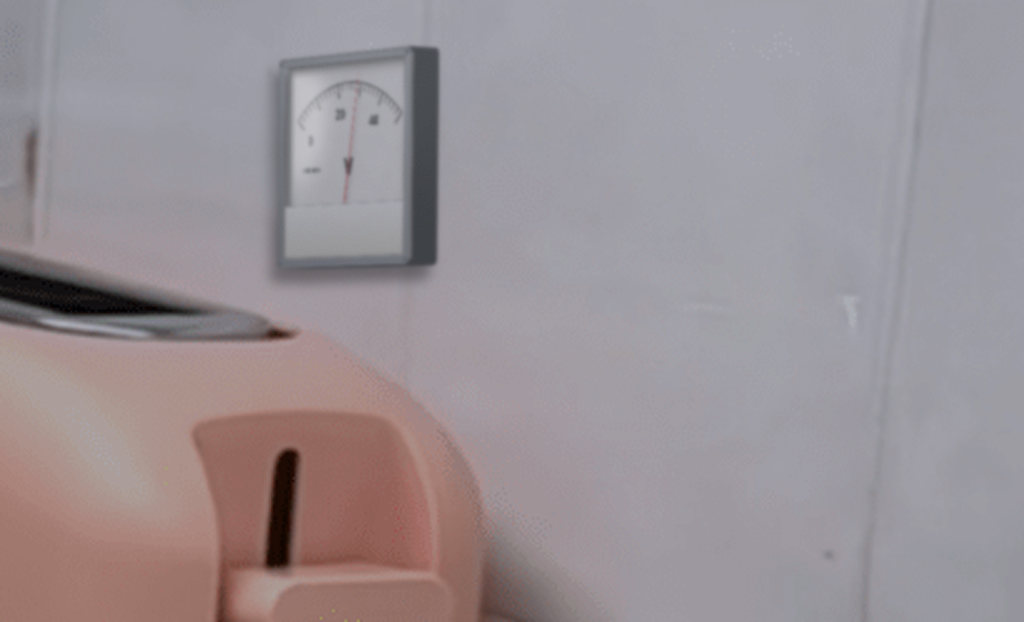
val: 30 (V)
